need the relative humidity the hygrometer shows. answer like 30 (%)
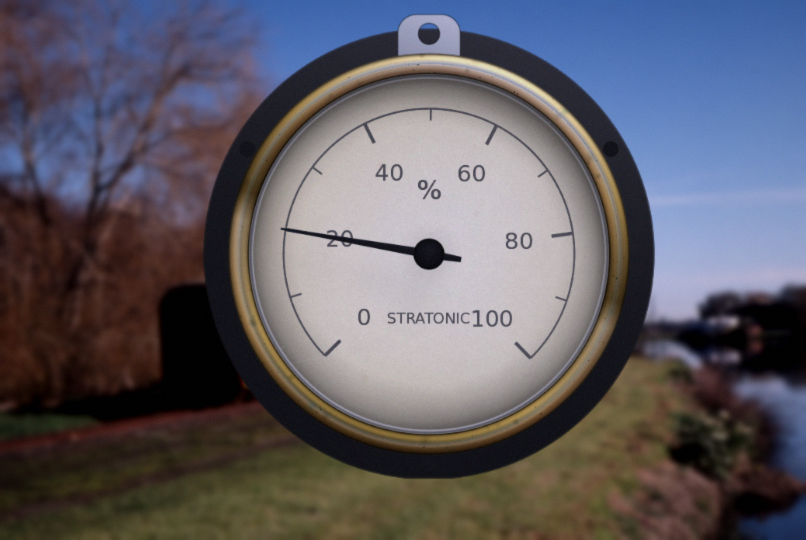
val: 20 (%)
